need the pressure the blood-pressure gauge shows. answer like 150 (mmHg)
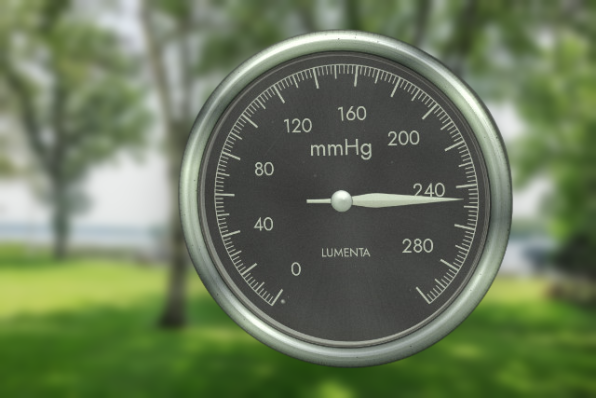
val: 246 (mmHg)
